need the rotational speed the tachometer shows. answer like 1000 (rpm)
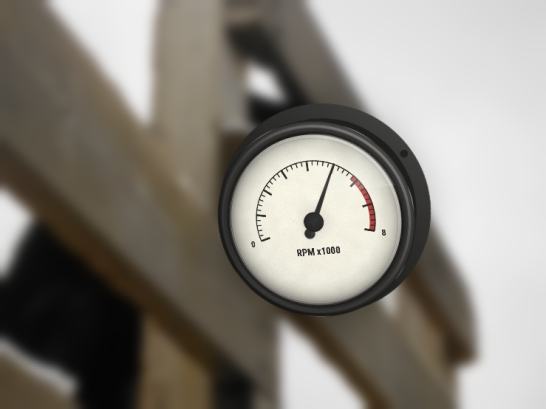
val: 5000 (rpm)
